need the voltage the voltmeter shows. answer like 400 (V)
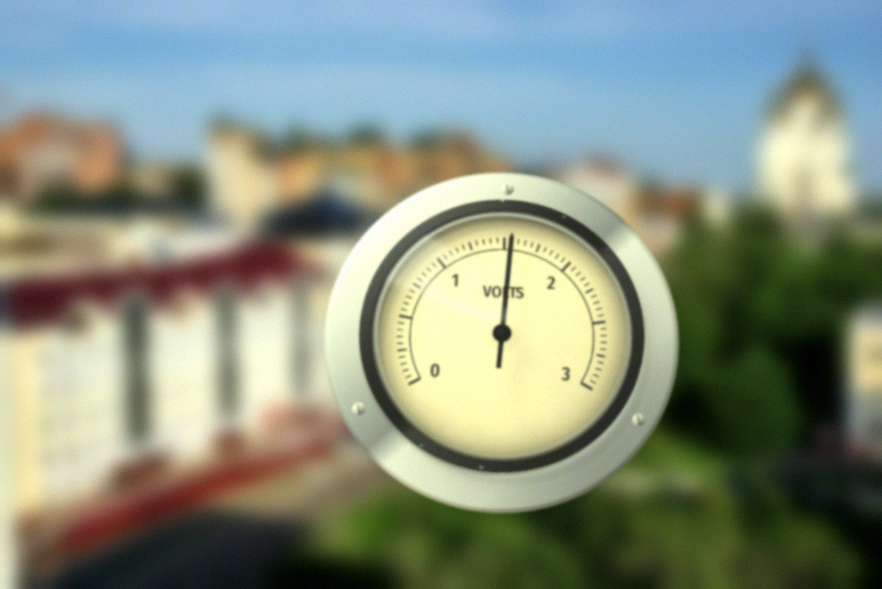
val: 1.55 (V)
